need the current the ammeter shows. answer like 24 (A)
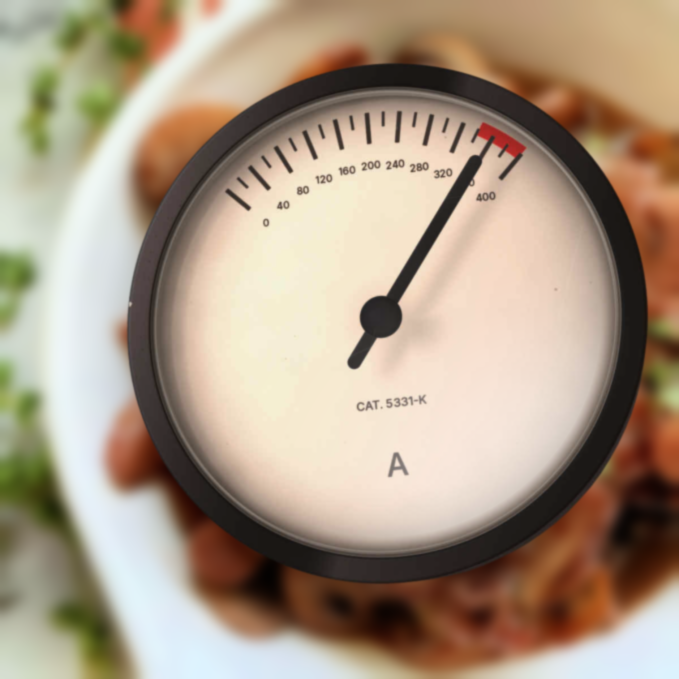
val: 360 (A)
